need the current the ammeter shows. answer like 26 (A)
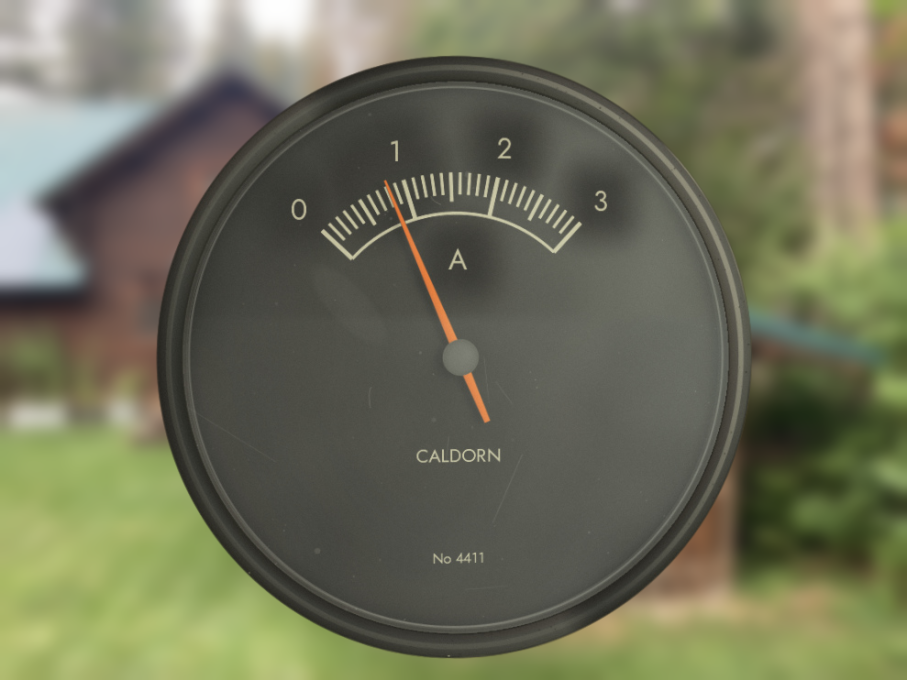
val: 0.8 (A)
